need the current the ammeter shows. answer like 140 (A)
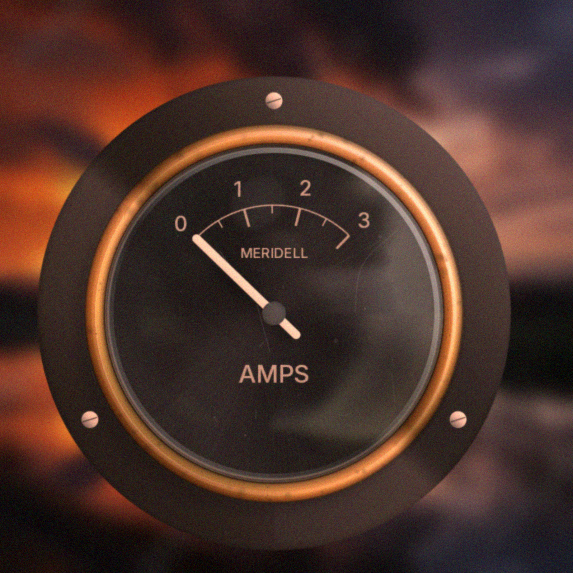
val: 0 (A)
